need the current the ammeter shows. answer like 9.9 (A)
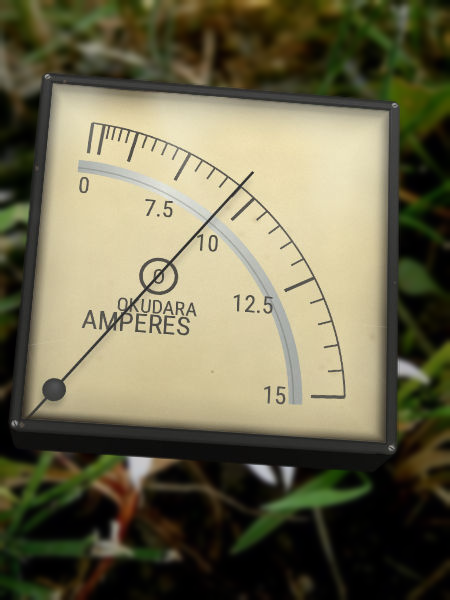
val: 9.5 (A)
